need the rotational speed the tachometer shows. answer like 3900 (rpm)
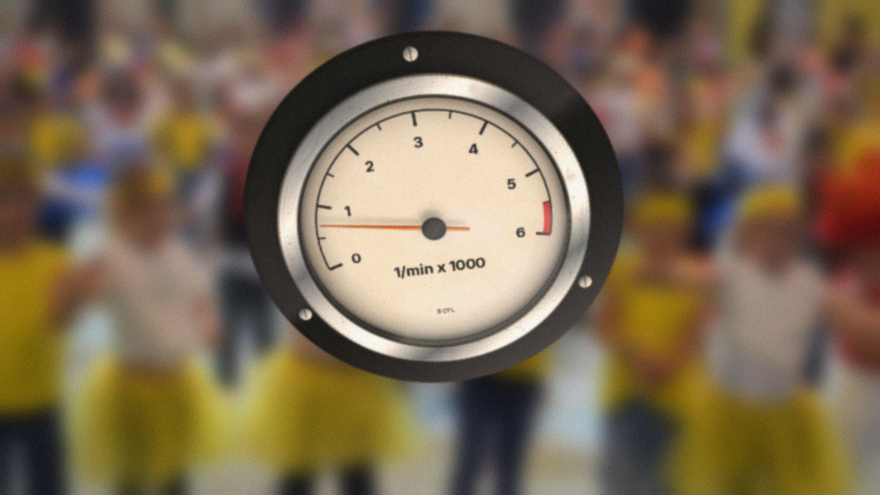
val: 750 (rpm)
